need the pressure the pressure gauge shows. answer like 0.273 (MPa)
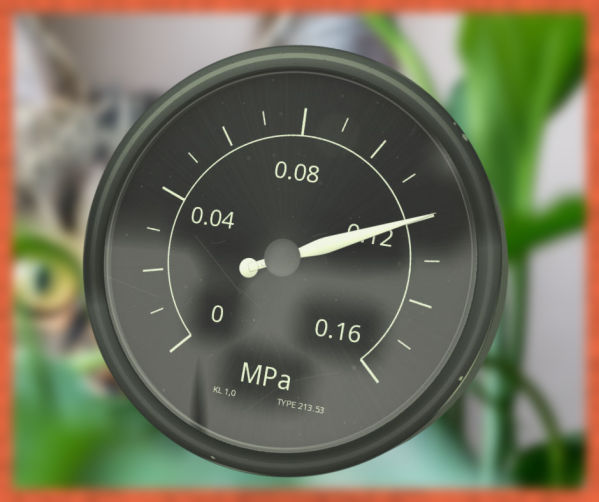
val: 0.12 (MPa)
